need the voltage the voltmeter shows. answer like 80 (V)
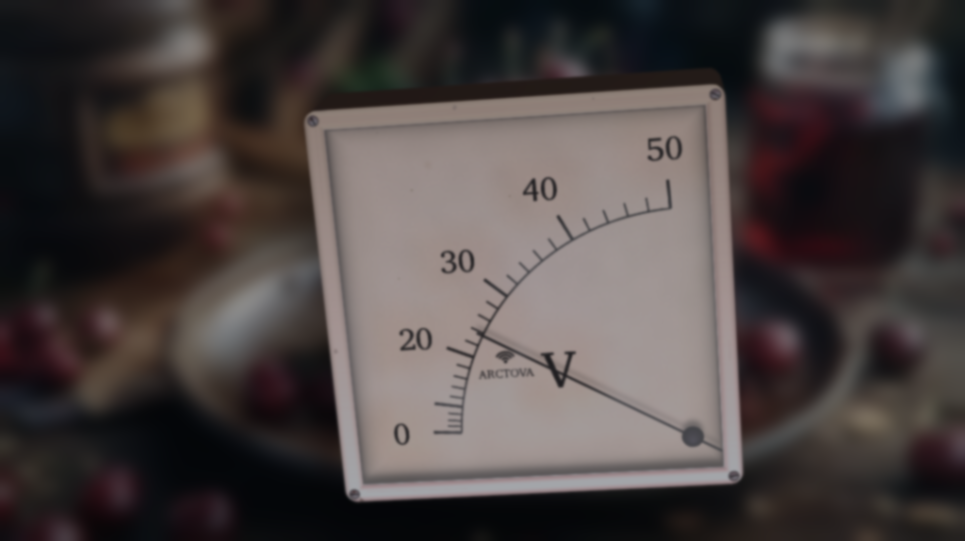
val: 24 (V)
